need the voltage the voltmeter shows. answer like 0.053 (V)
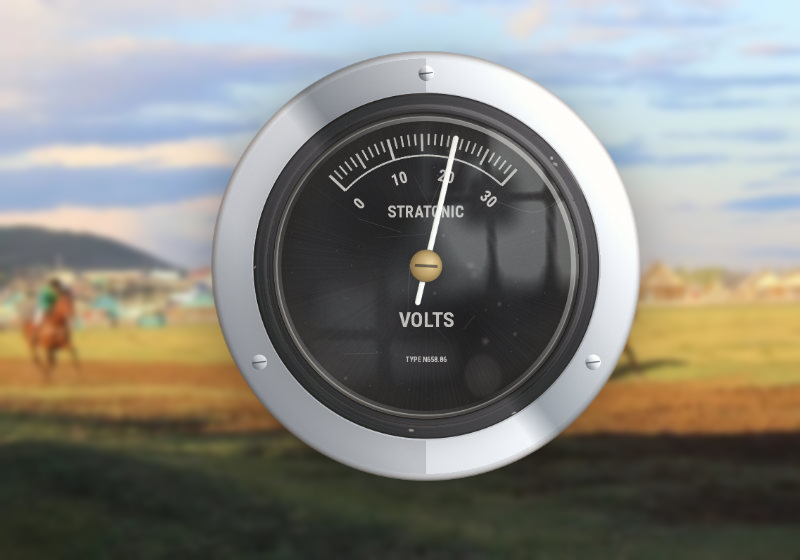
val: 20 (V)
